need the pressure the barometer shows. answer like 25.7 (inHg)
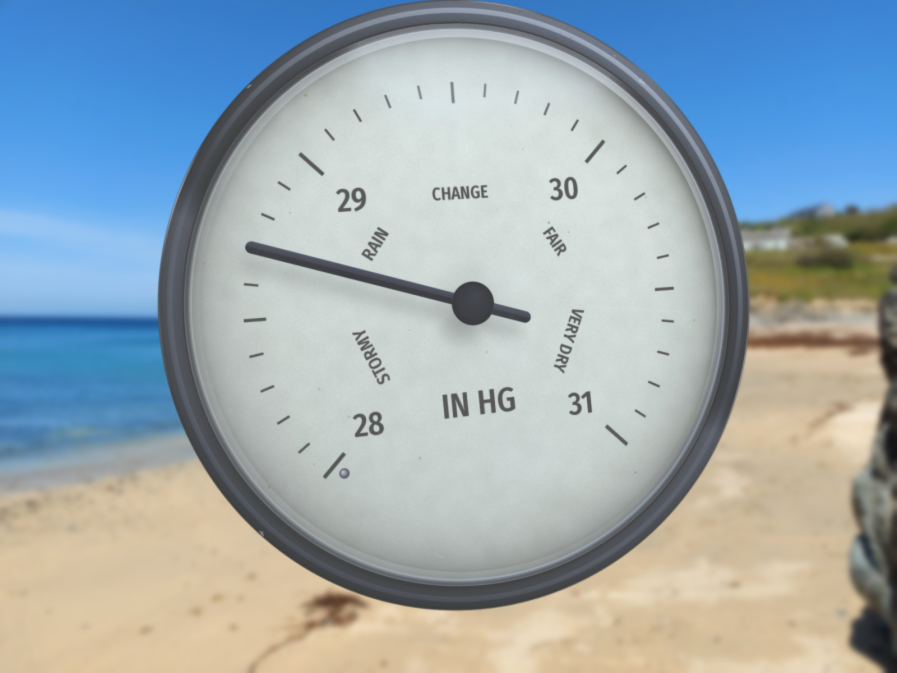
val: 28.7 (inHg)
